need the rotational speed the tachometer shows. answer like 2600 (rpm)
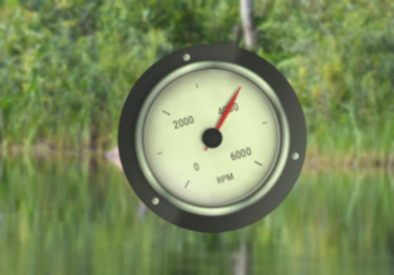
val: 4000 (rpm)
